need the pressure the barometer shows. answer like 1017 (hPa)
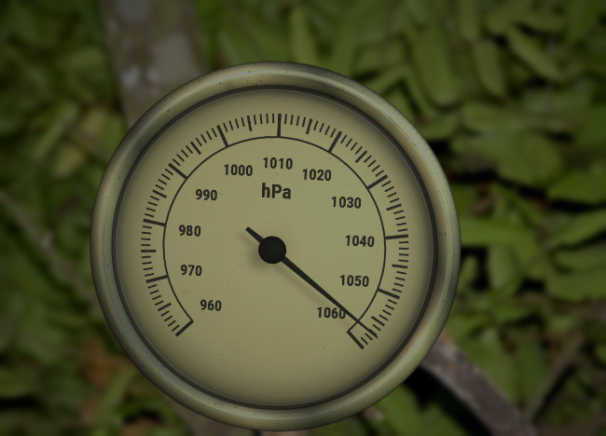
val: 1057 (hPa)
